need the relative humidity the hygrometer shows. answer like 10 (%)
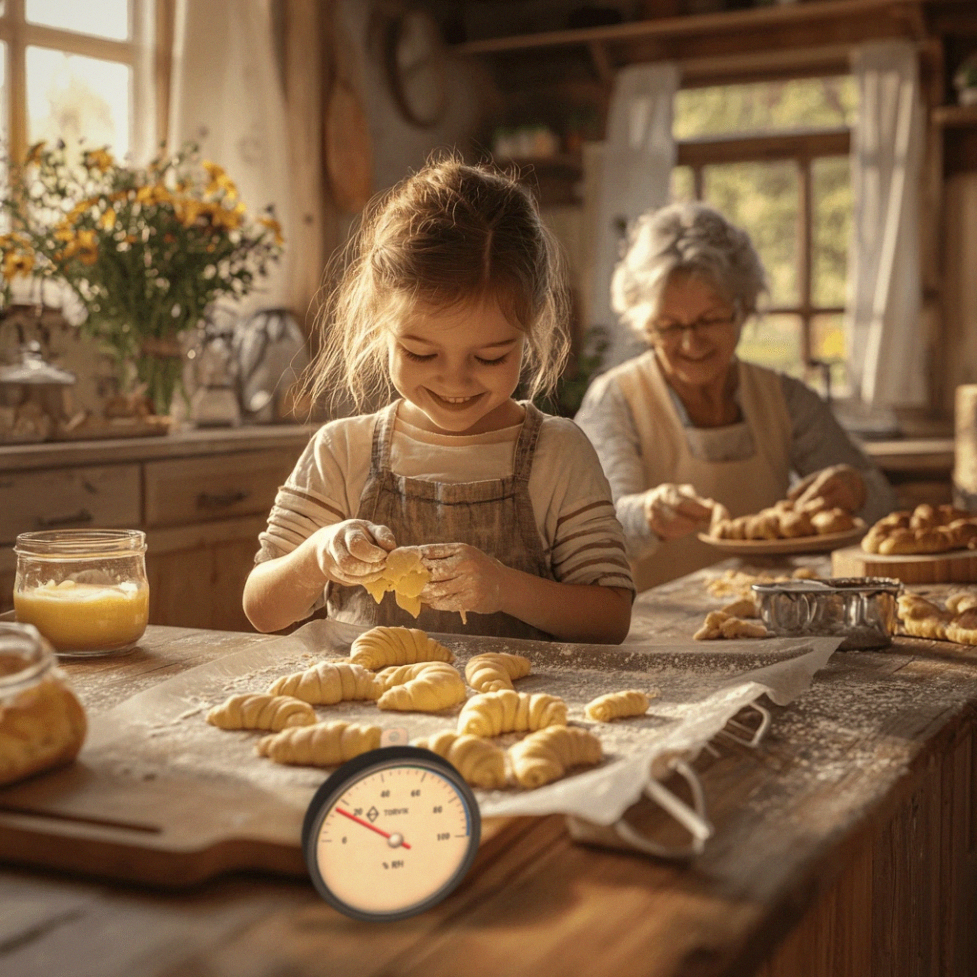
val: 16 (%)
